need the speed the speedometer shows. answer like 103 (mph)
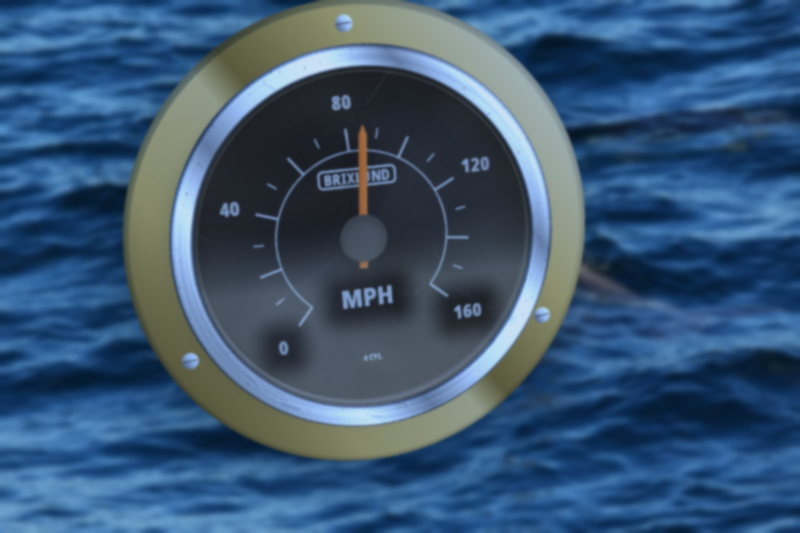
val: 85 (mph)
